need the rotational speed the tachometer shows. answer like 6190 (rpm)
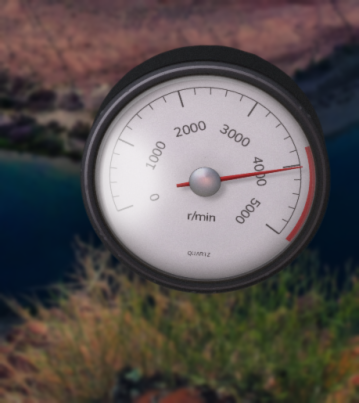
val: 4000 (rpm)
